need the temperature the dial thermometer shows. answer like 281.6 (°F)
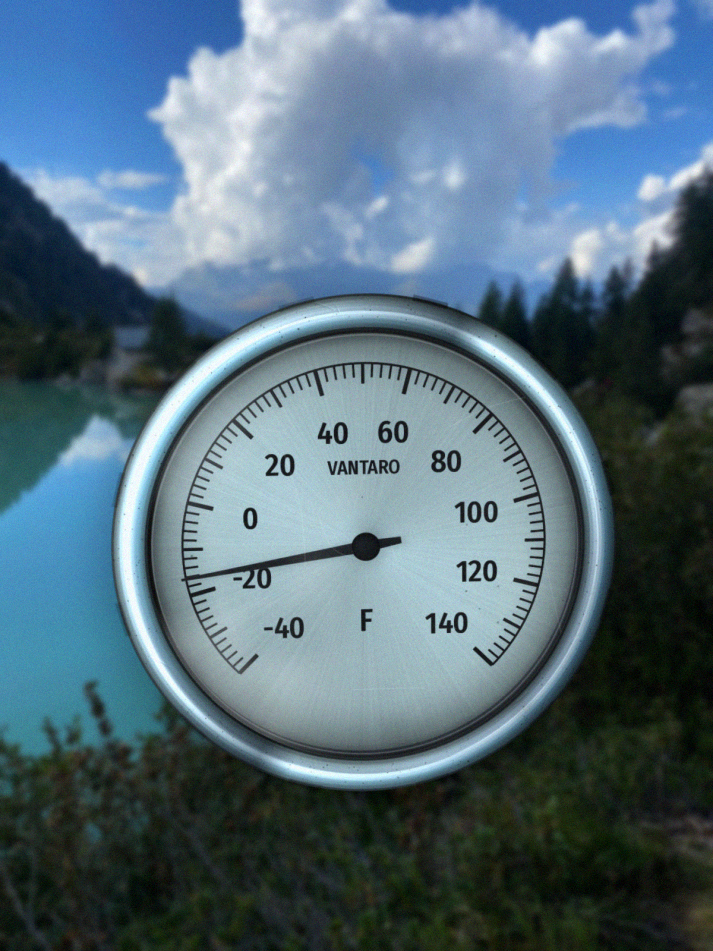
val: -16 (°F)
